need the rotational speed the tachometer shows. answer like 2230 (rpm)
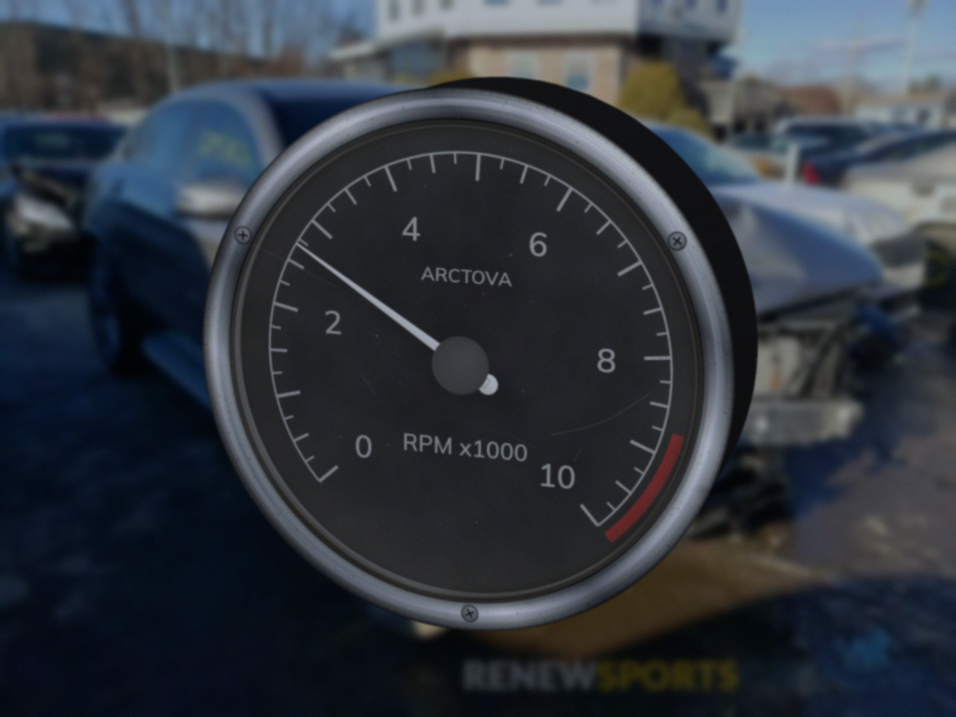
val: 2750 (rpm)
